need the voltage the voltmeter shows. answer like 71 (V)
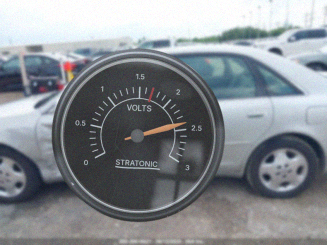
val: 2.4 (V)
